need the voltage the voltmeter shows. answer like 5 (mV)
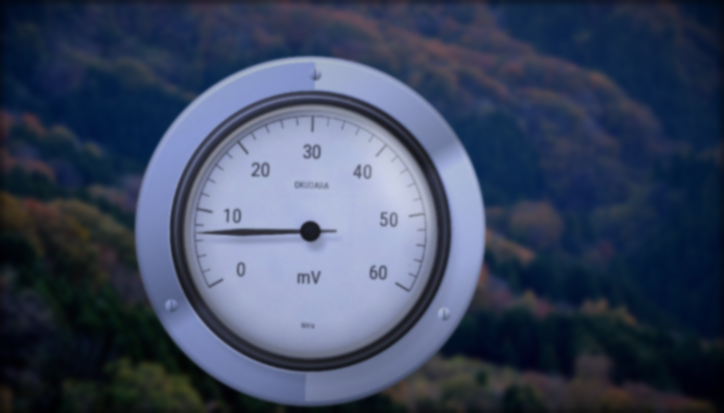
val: 7 (mV)
